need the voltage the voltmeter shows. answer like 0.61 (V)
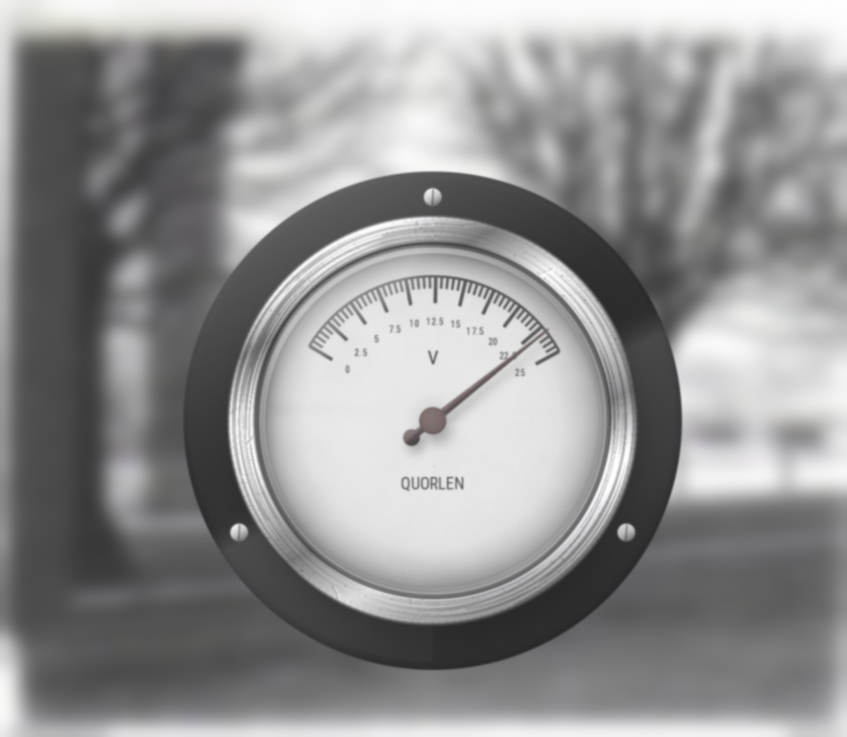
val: 23 (V)
